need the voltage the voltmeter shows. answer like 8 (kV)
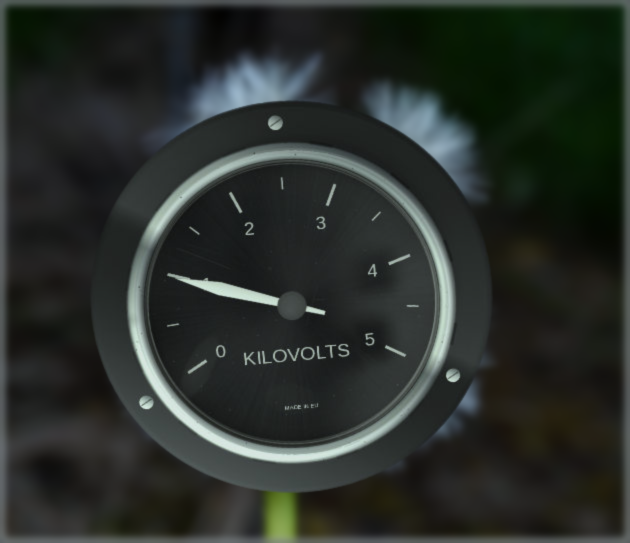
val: 1 (kV)
